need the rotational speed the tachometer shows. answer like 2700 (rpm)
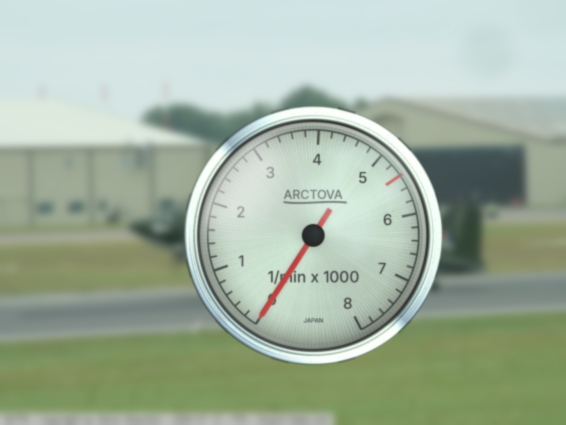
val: 0 (rpm)
